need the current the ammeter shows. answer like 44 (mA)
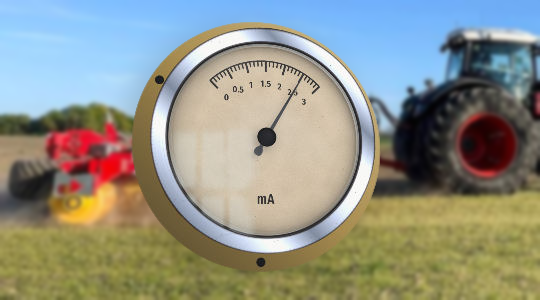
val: 2.5 (mA)
